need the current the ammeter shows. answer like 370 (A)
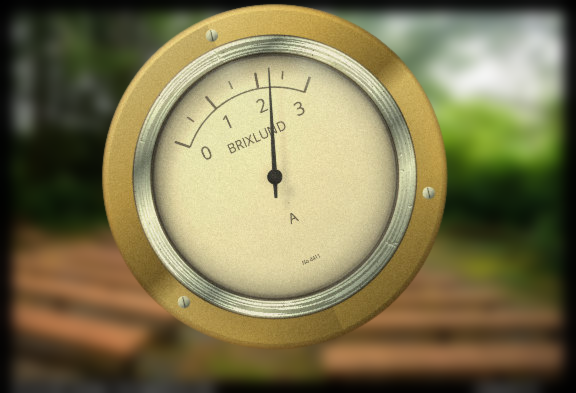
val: 2.25 (A)
